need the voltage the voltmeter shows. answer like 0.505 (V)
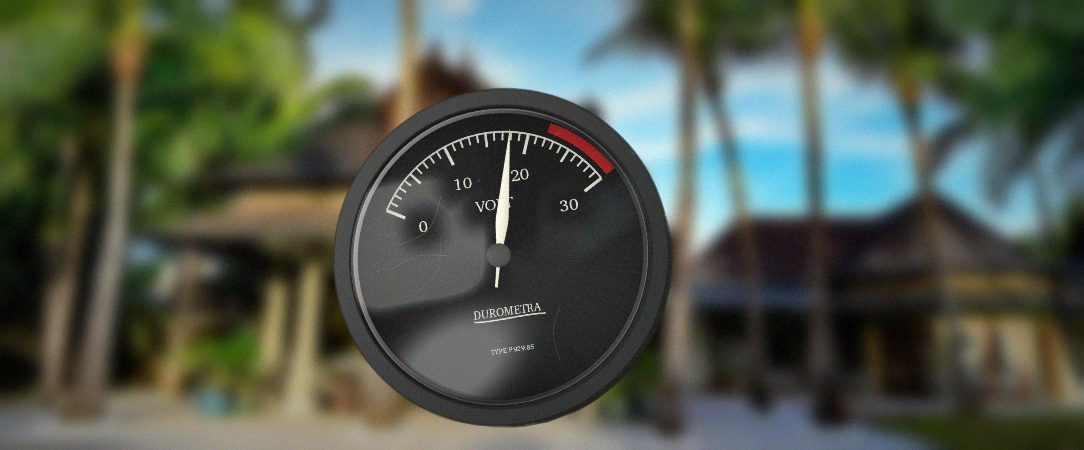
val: 18 (V)
